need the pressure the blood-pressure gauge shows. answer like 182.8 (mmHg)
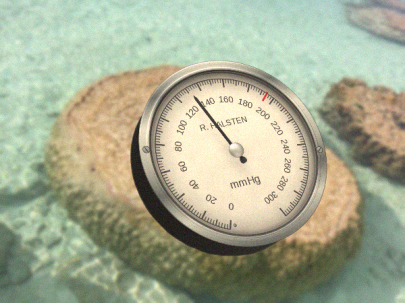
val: 130 (mmHg)
